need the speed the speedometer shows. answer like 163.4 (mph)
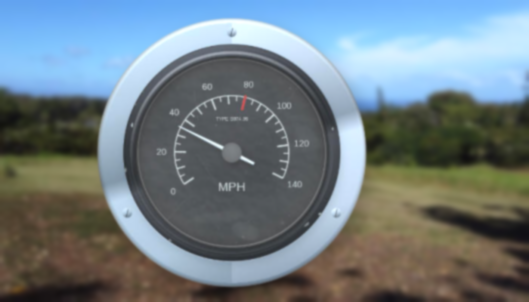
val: 35 (mph)
